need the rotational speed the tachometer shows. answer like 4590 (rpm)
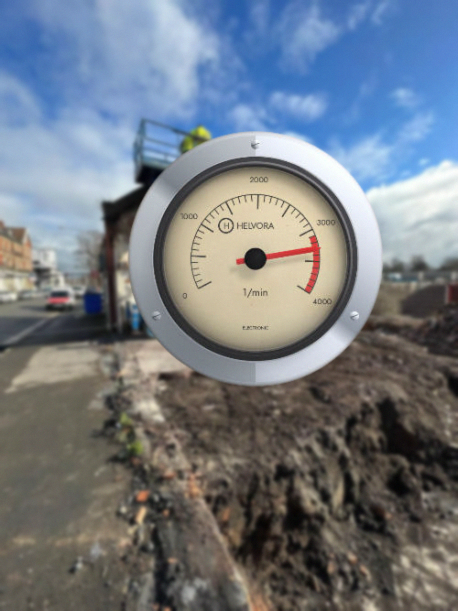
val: 3300 (rpm)
